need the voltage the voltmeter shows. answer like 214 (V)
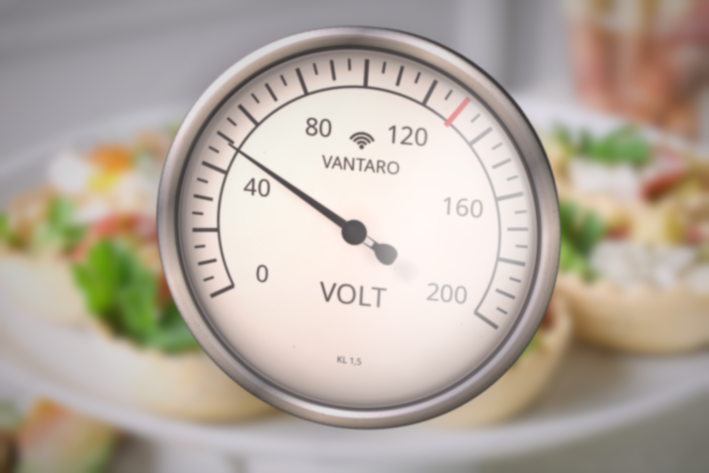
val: 50 (V)
